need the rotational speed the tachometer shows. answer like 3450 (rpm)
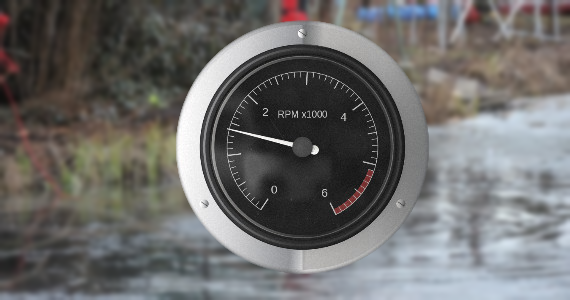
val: 1400 (rpm)
